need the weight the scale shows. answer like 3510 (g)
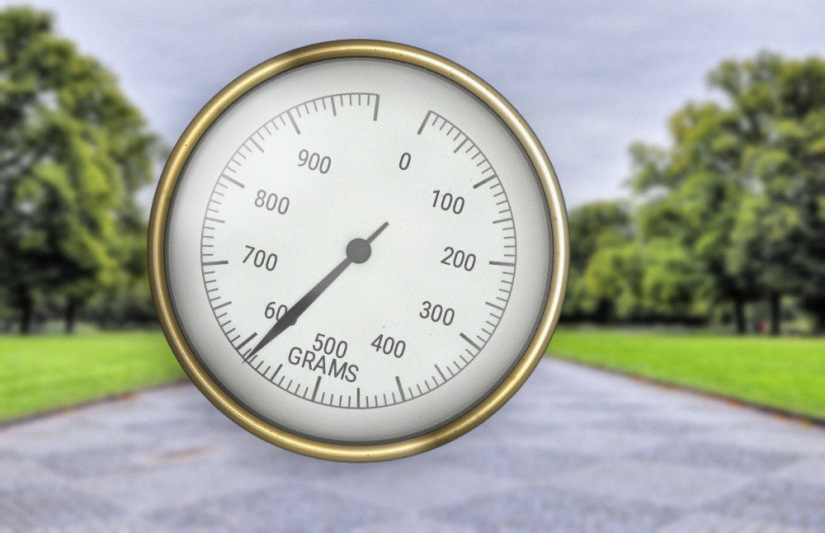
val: 585 (g)
